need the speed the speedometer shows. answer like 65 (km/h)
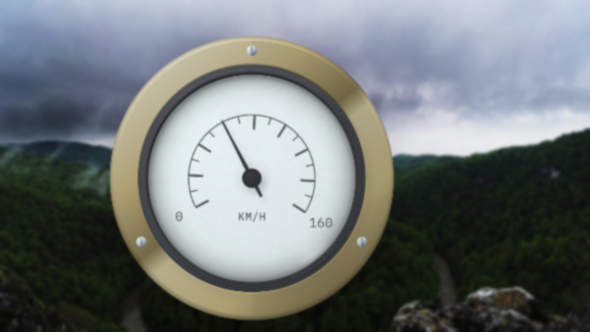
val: 60 (km/h)
